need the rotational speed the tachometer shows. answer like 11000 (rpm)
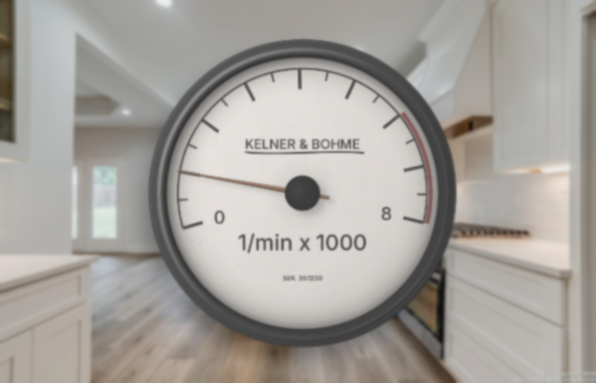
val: 1000 (rpm)
